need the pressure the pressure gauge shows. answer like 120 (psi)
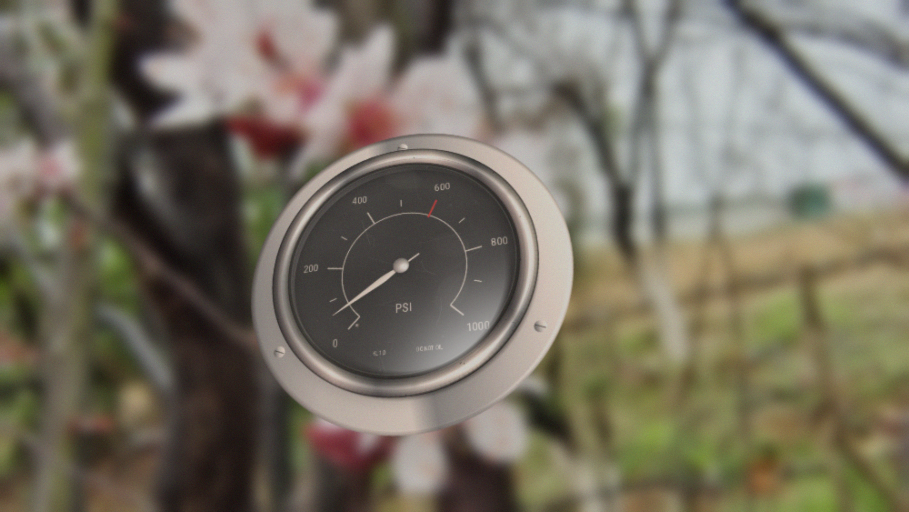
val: 50 (psi)
